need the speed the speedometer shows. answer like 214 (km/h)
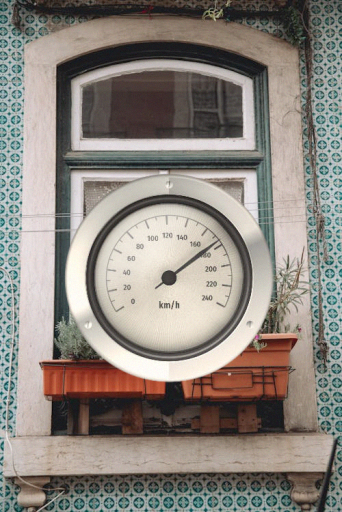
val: 175 (km/h)
